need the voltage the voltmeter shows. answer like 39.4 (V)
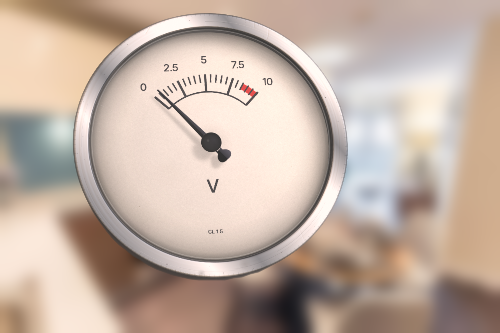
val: 0.5 (V)
